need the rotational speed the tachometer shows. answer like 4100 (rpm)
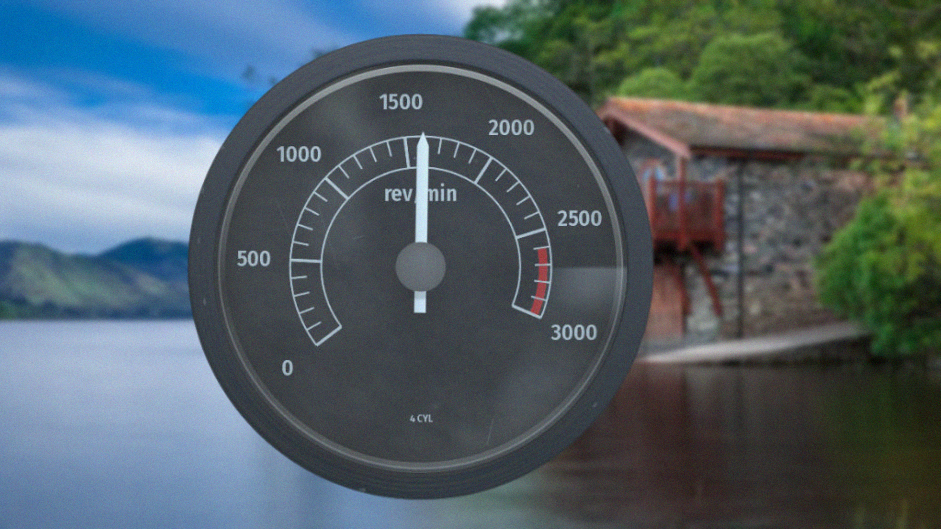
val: 1600 (rpm)
